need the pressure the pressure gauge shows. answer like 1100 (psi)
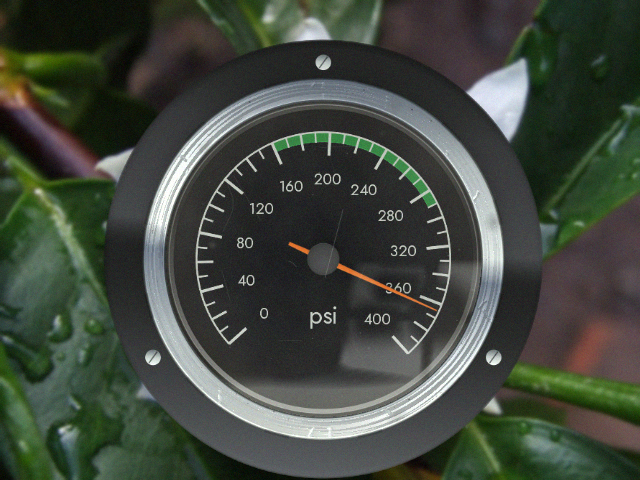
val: 365 (psi)
